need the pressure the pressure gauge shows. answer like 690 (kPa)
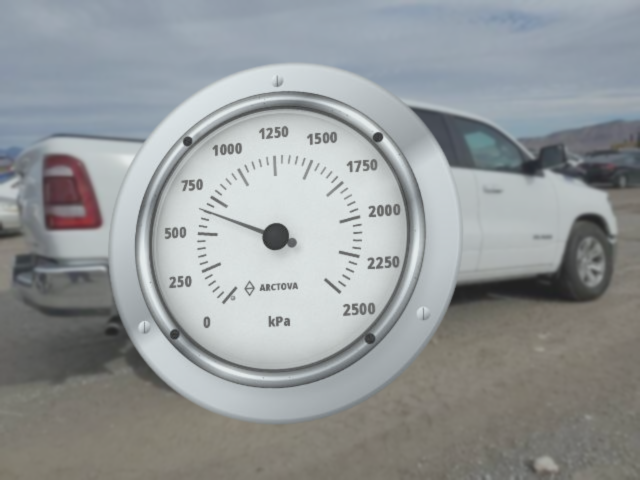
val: 650 (kPa)
